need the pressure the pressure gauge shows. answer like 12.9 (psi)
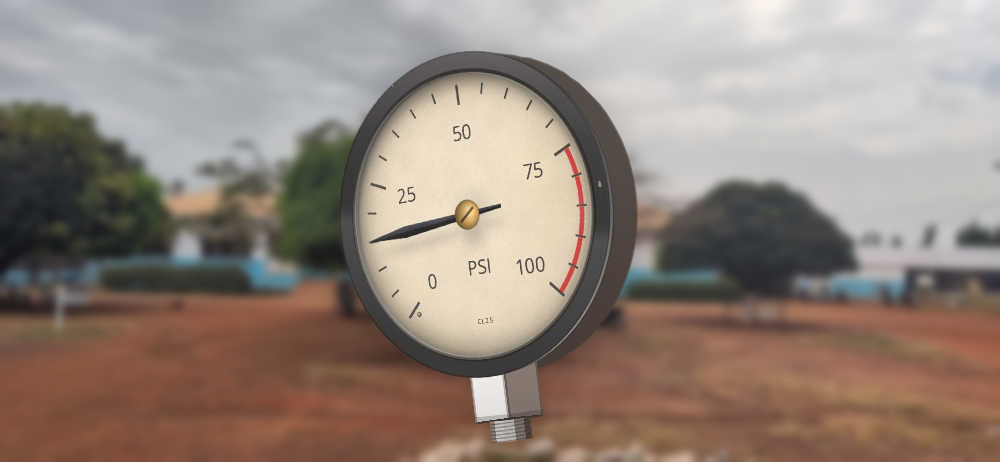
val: 15 (psi)
